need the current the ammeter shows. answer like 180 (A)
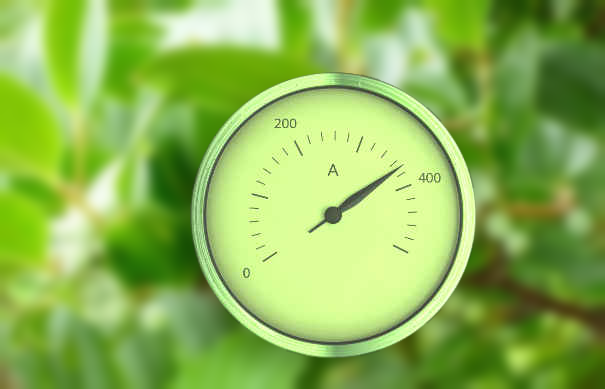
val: 370 (A)
